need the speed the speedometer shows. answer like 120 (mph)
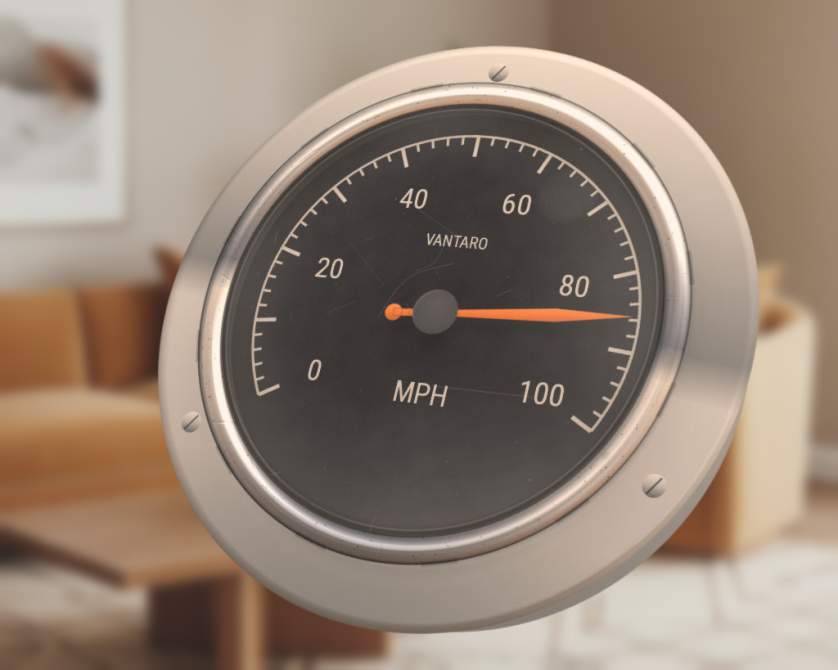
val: 86 (mph)
